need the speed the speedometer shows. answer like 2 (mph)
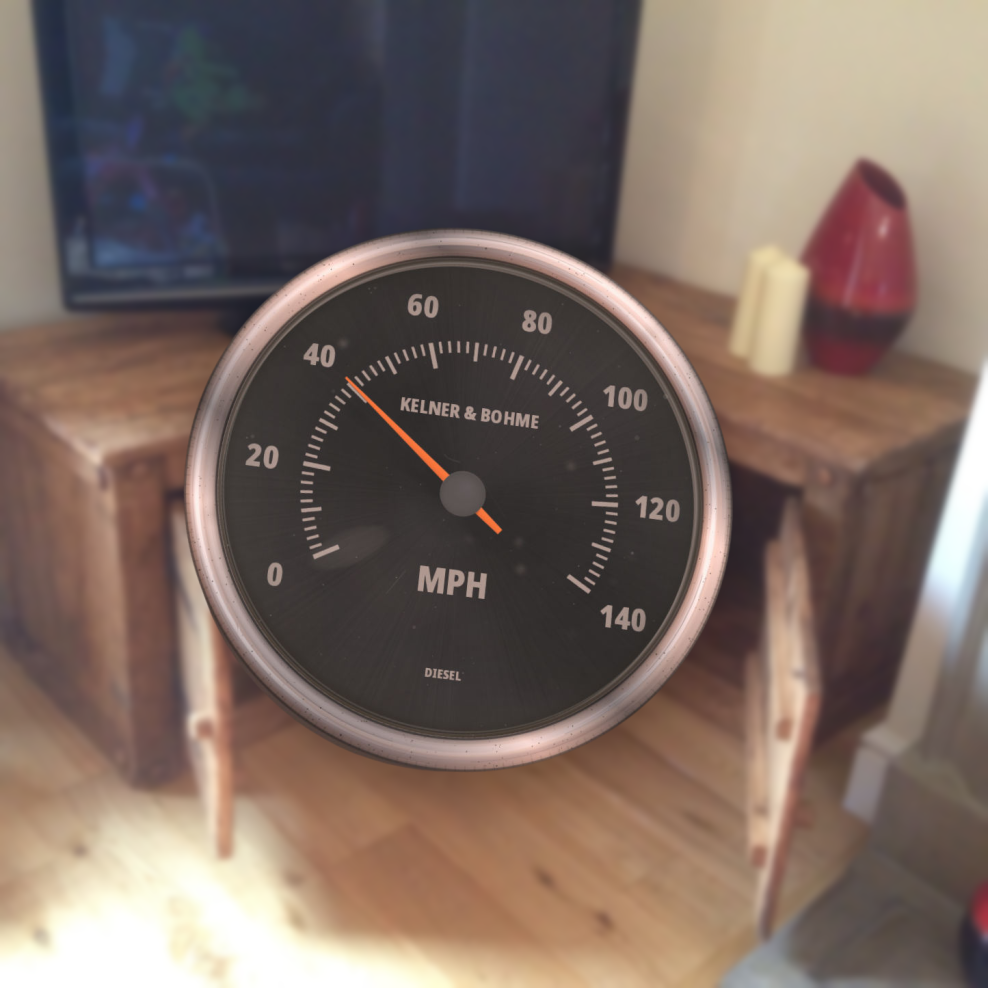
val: 40 (mph)
